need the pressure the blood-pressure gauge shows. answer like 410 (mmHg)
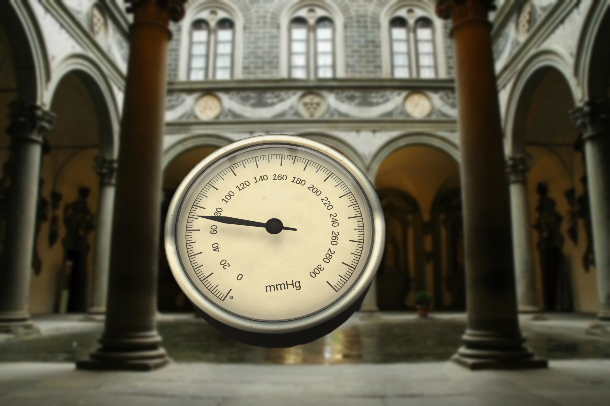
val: 70 (mmHg)
